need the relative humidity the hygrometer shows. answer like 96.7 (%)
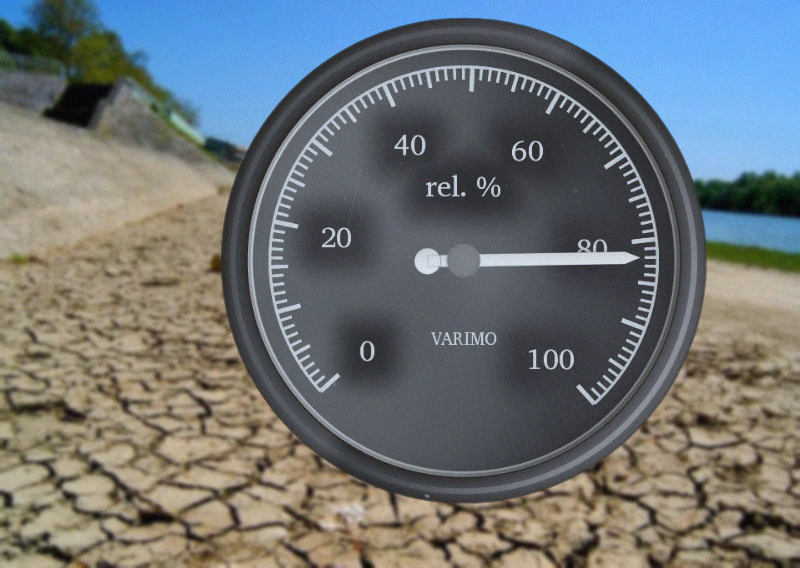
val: 82 (%)
